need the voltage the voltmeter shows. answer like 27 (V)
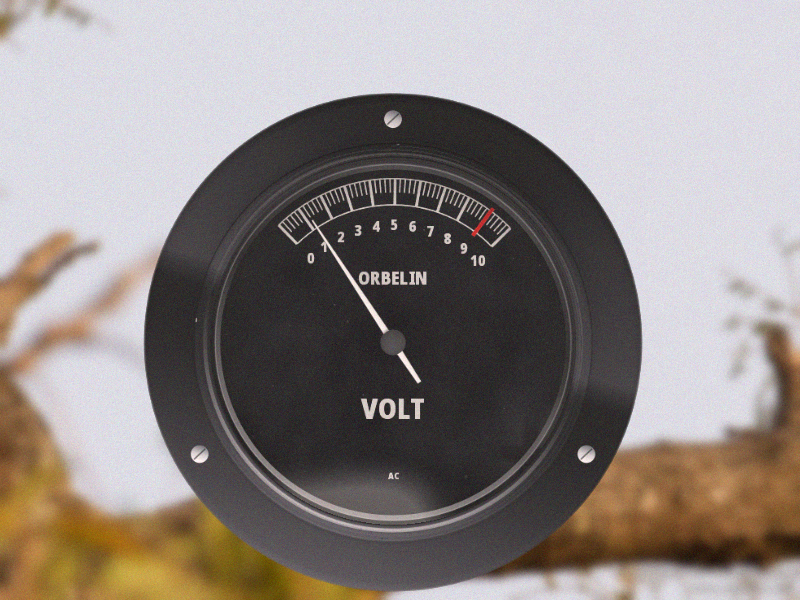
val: 1.2 (V)
